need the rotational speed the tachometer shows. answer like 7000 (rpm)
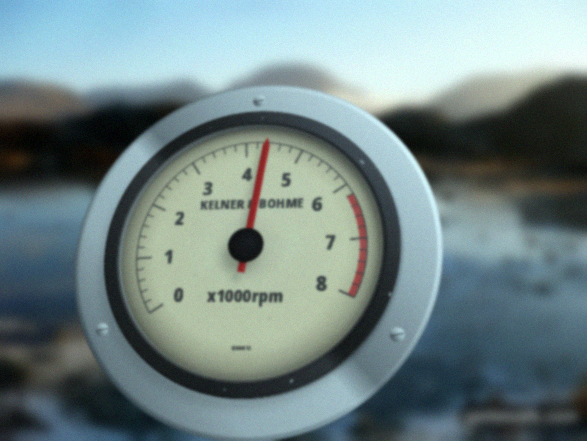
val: 4400 (rpm)
